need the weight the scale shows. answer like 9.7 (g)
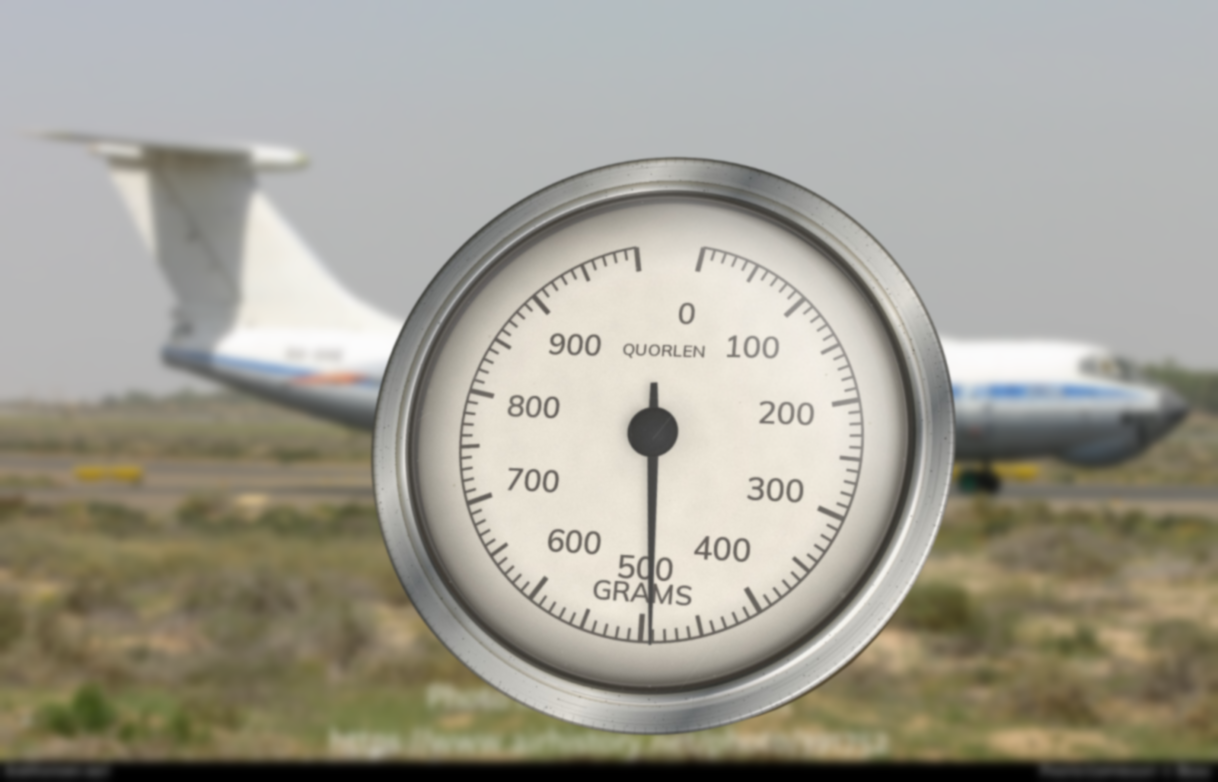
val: 490 (g)
